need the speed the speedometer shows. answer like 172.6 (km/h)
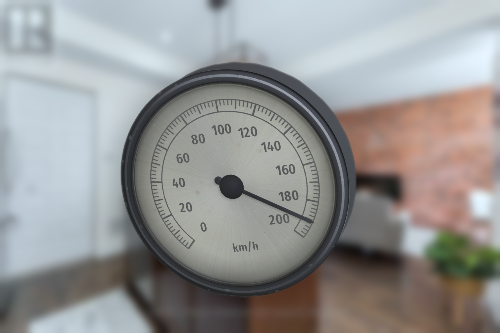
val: 190 (km/h)
